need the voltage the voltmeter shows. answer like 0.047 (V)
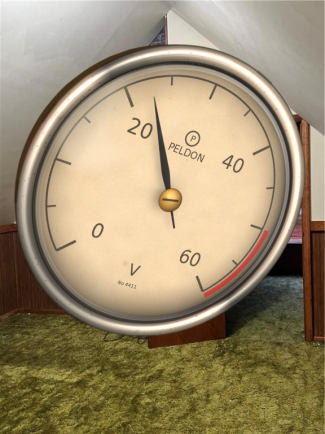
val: 22.5 (V)
